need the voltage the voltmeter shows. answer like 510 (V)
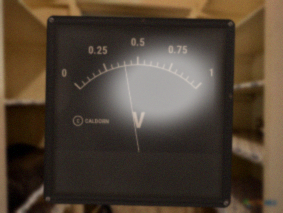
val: 0.4 (V)
